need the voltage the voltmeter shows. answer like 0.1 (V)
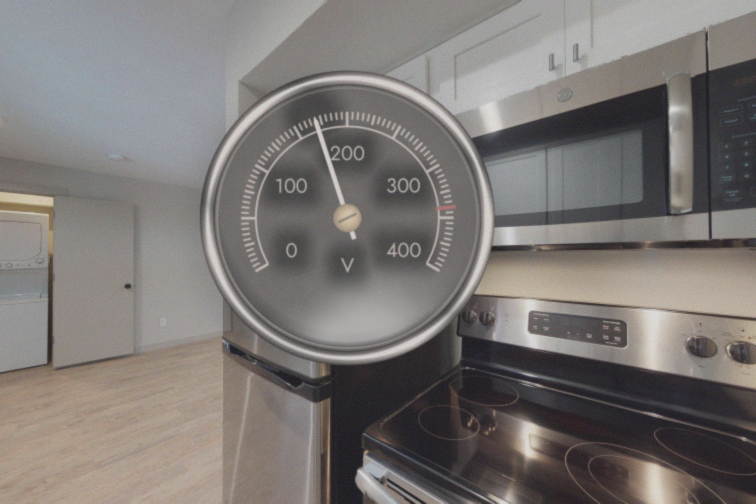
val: 170 (V)
